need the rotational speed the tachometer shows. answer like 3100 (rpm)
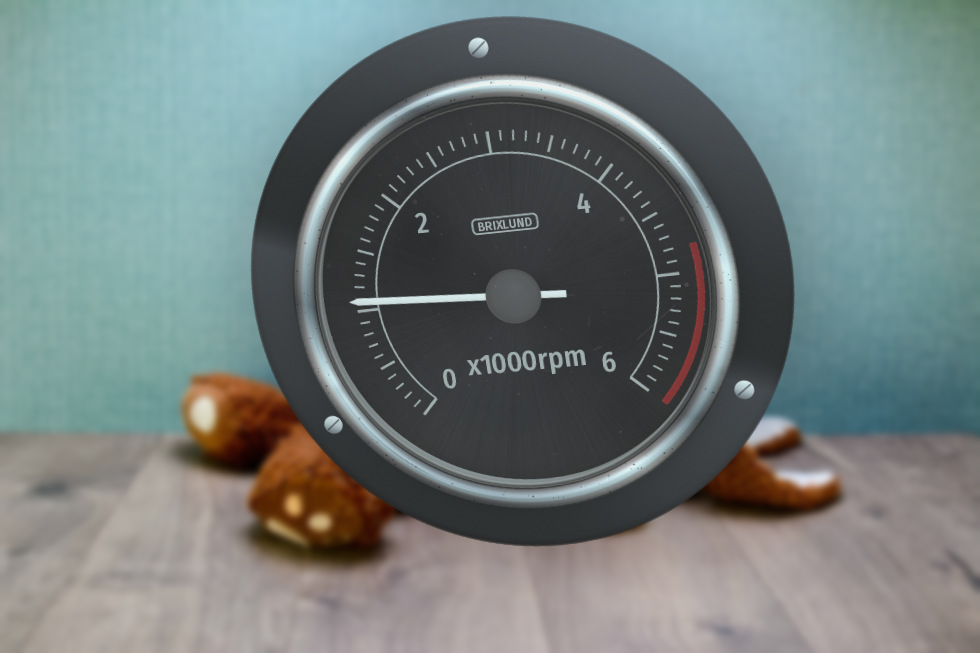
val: 1100 (rpm)
